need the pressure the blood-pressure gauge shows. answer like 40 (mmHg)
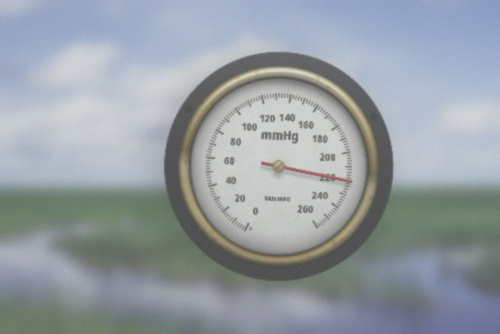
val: 220 (mmHg)
